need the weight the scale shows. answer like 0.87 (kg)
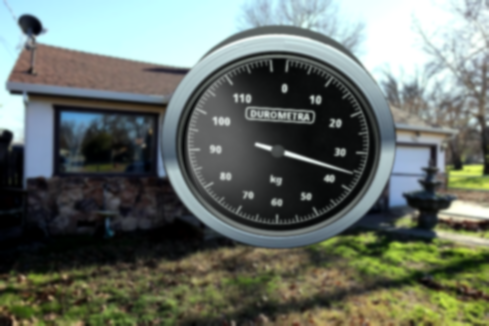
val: 35 (kg)
